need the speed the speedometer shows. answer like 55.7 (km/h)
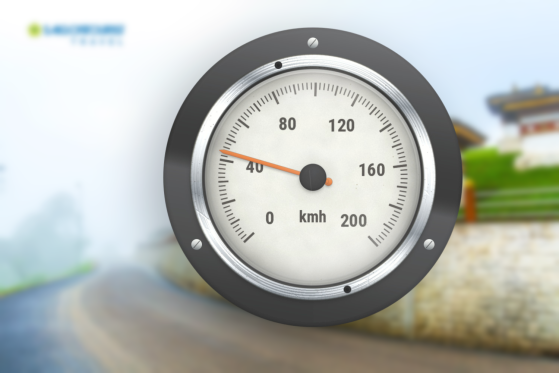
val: 44 (km/h)
